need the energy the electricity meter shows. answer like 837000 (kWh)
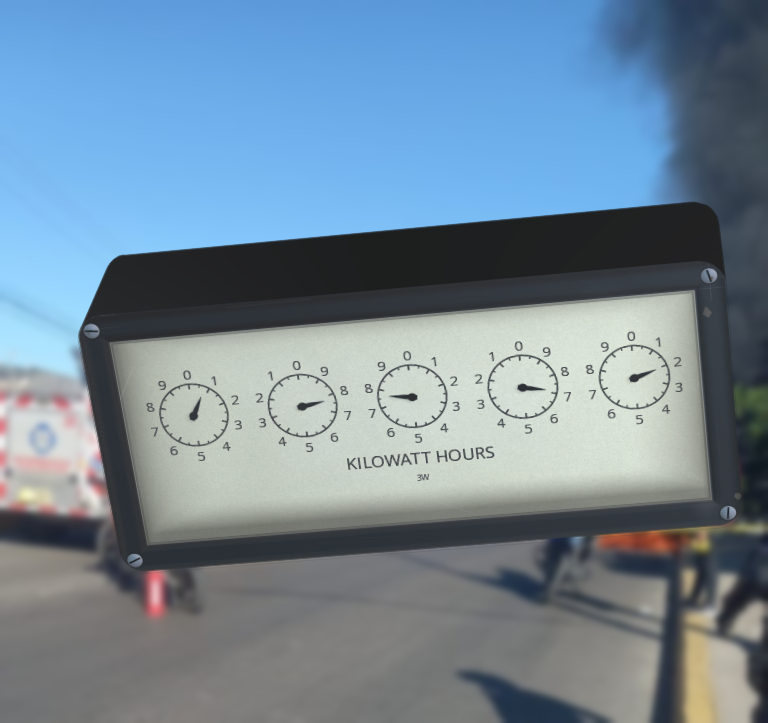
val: 7772 (kWh)
